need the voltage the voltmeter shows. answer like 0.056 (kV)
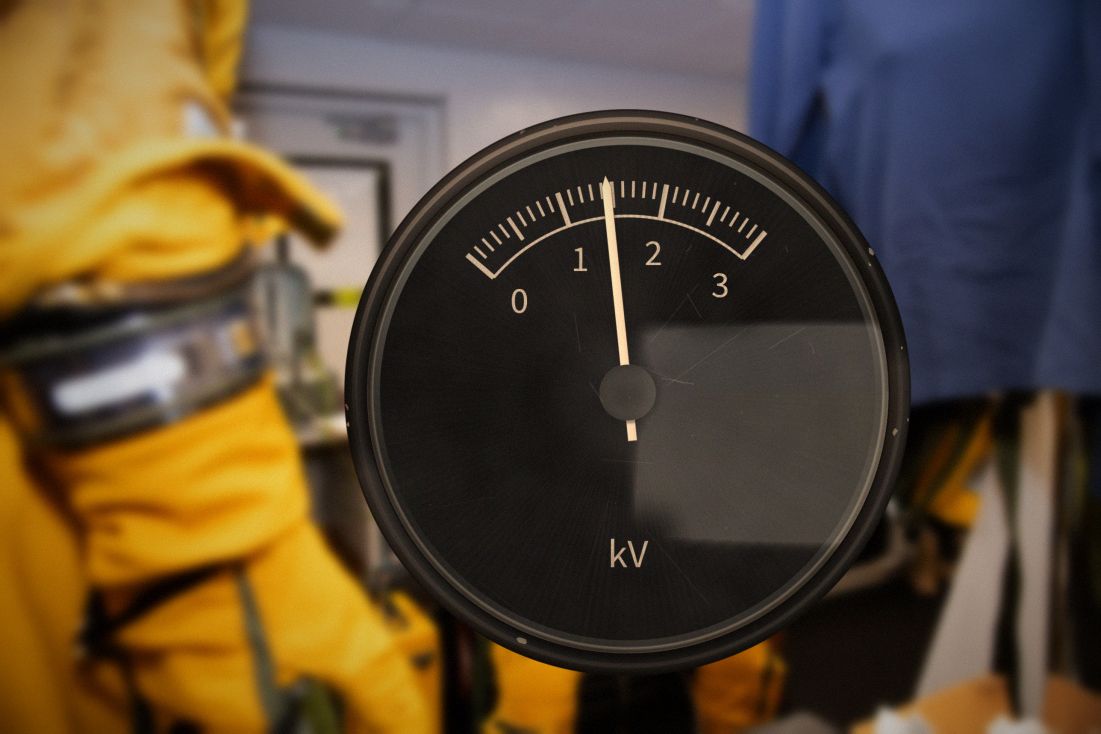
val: 1.45 (kV)
